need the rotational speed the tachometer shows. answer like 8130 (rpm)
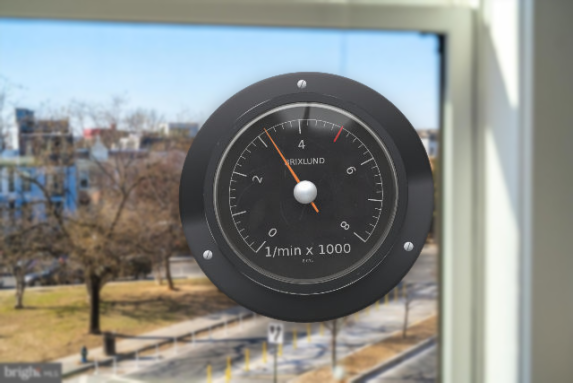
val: 3200 (rpm)
